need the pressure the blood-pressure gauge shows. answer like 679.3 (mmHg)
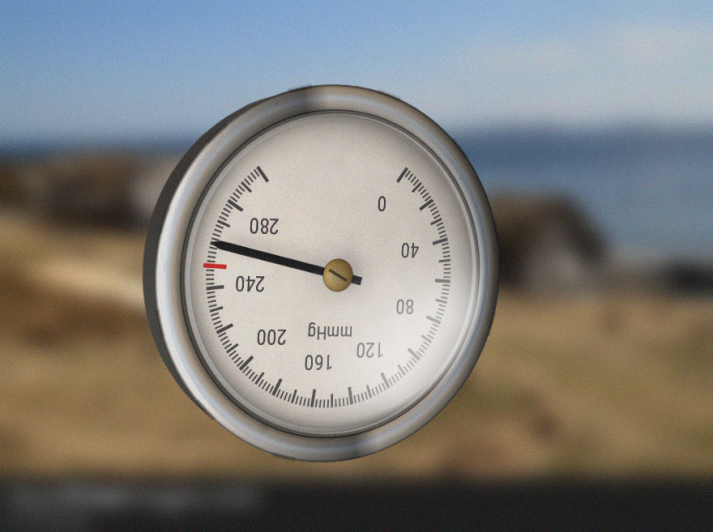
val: 260 (mmHg)
